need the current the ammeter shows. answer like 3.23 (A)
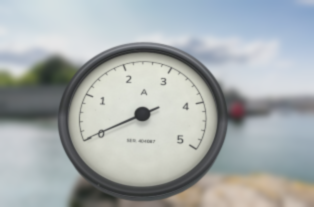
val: 0 (A)
